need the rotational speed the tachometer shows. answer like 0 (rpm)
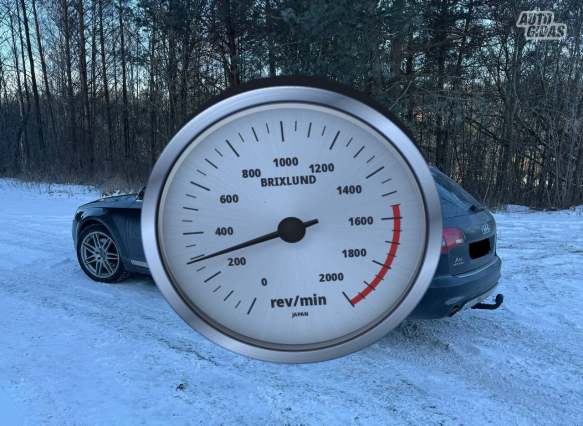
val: 300 (rpm)
